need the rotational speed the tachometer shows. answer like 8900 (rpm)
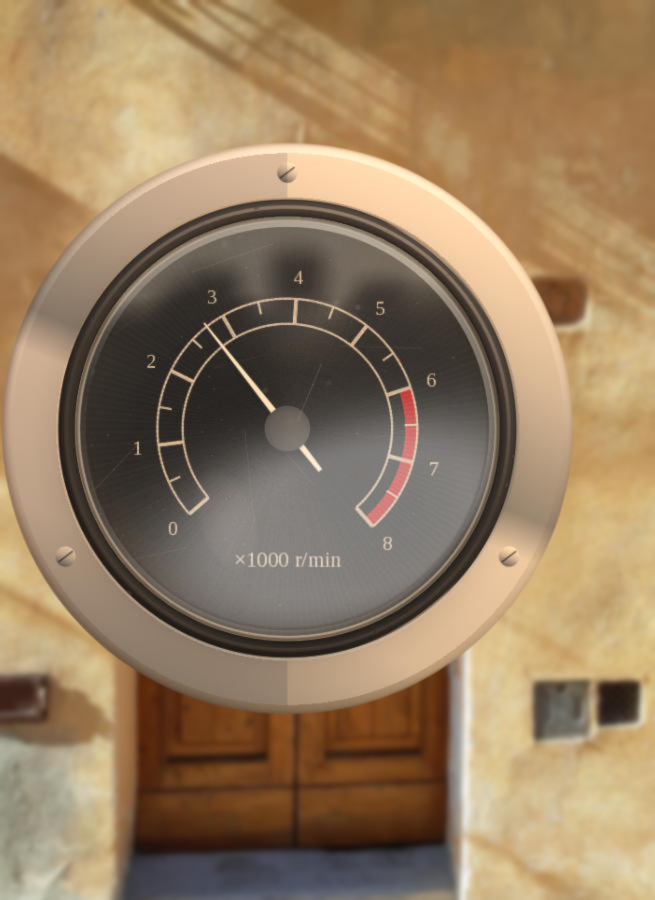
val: 2750 (rpm)
